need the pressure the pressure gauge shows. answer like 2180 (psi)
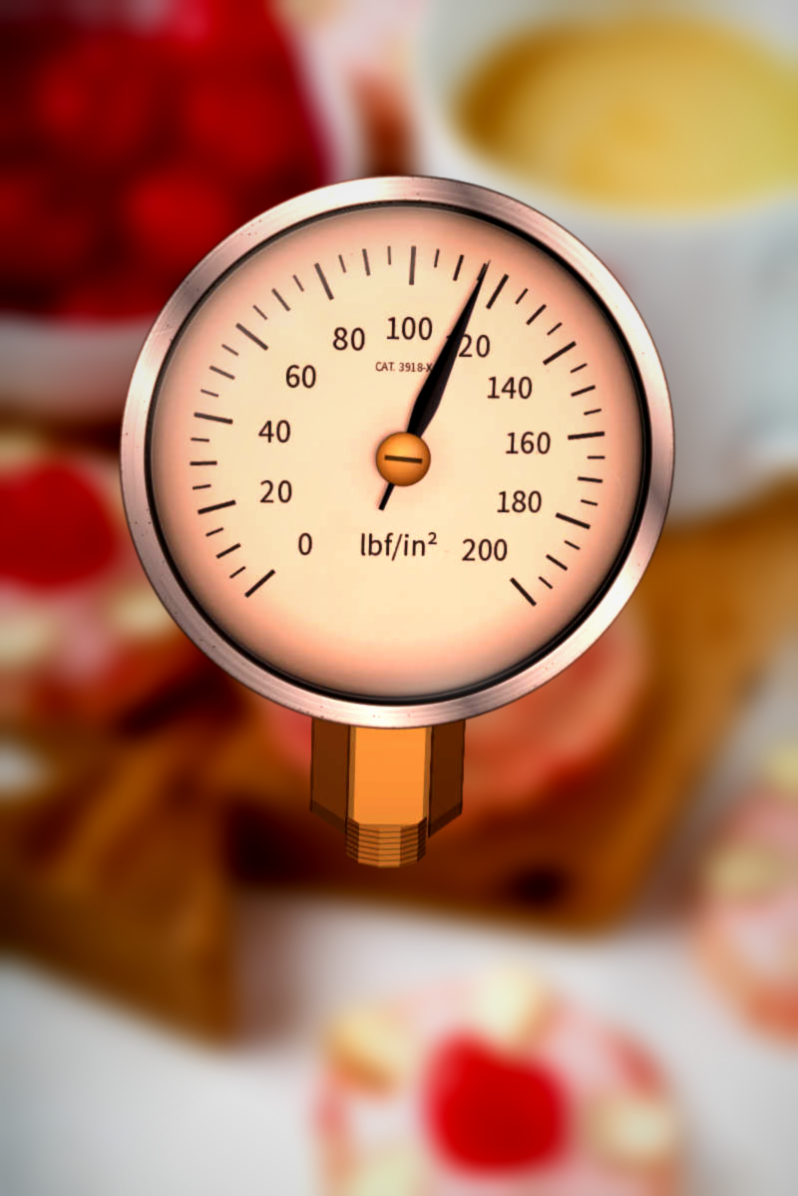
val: 115 (psi)
